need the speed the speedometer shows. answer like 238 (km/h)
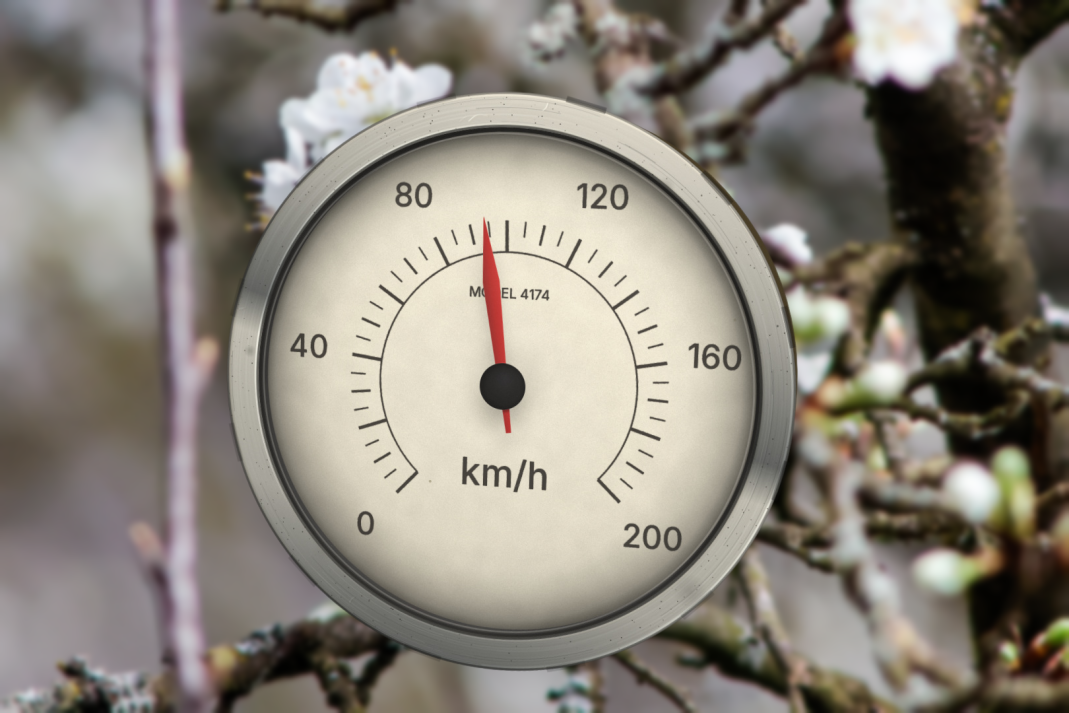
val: 95 (km/h)
